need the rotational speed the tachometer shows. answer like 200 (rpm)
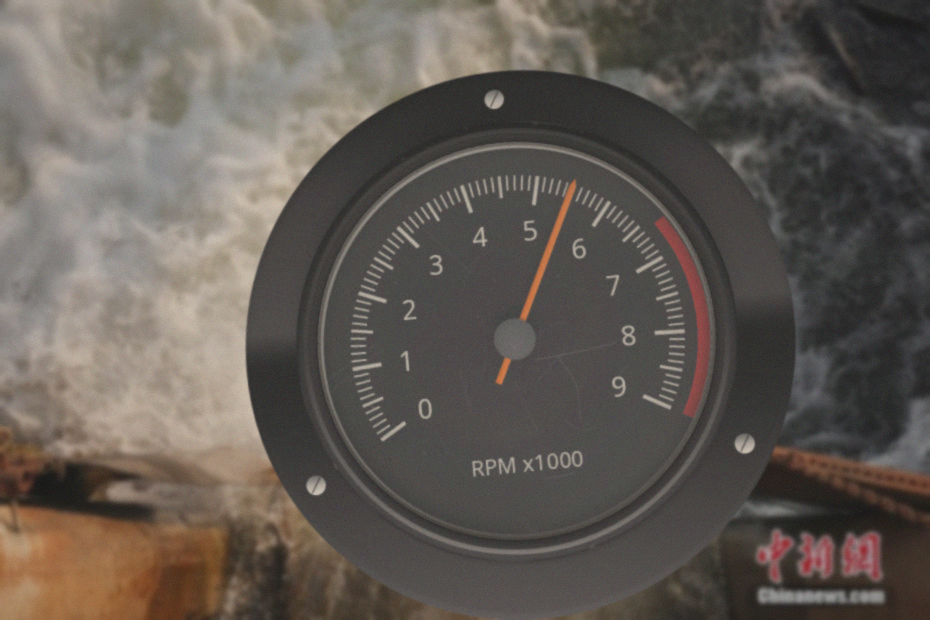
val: 5500 (rpm)
